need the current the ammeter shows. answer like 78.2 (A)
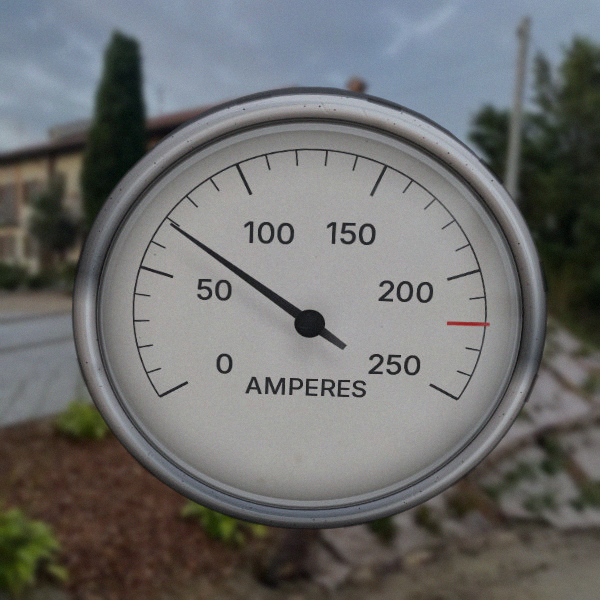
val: 70 (A)
